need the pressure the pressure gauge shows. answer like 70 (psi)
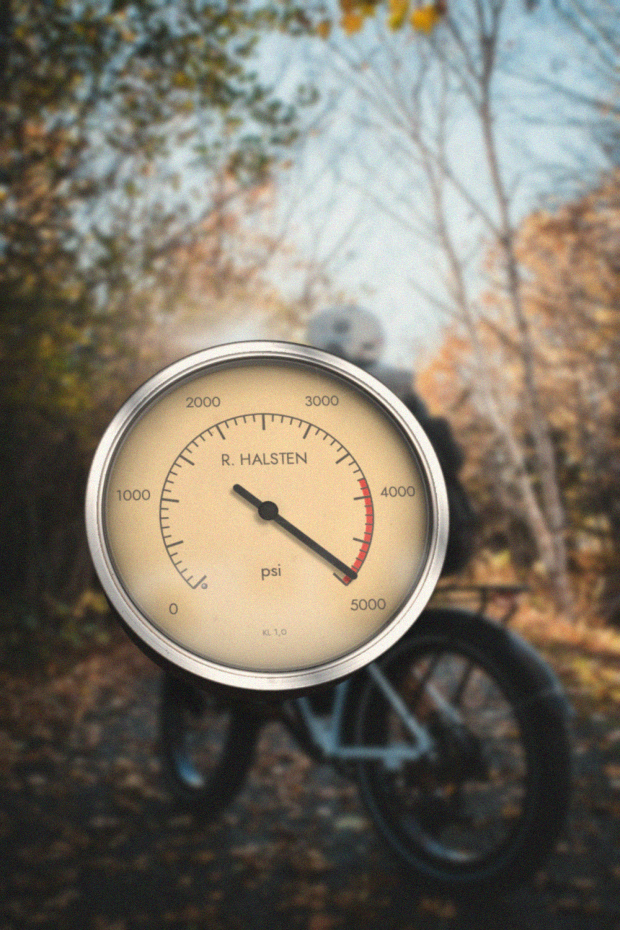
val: 4900 (psi)
